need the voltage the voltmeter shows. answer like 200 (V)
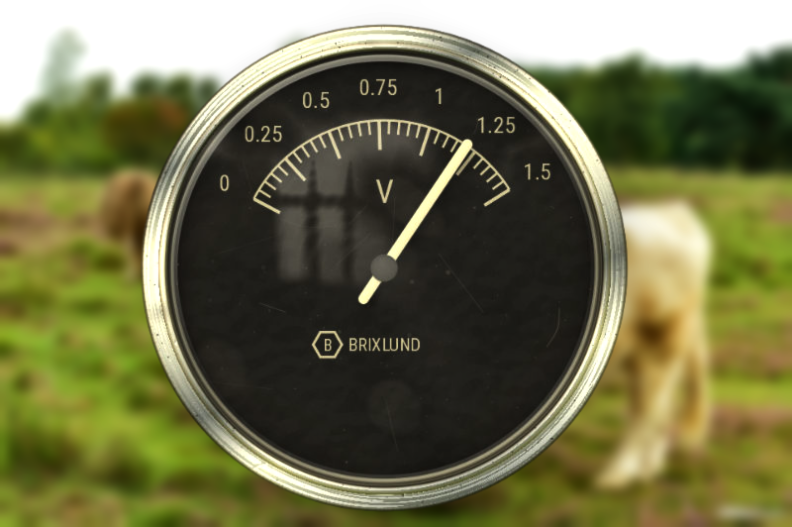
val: 1.2 (V)
